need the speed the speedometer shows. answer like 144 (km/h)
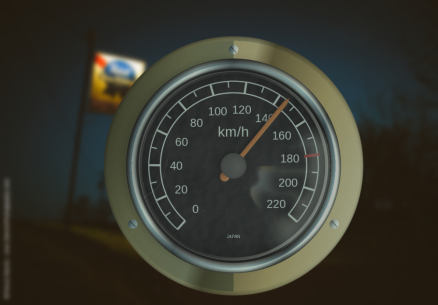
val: 145 (km/h)
